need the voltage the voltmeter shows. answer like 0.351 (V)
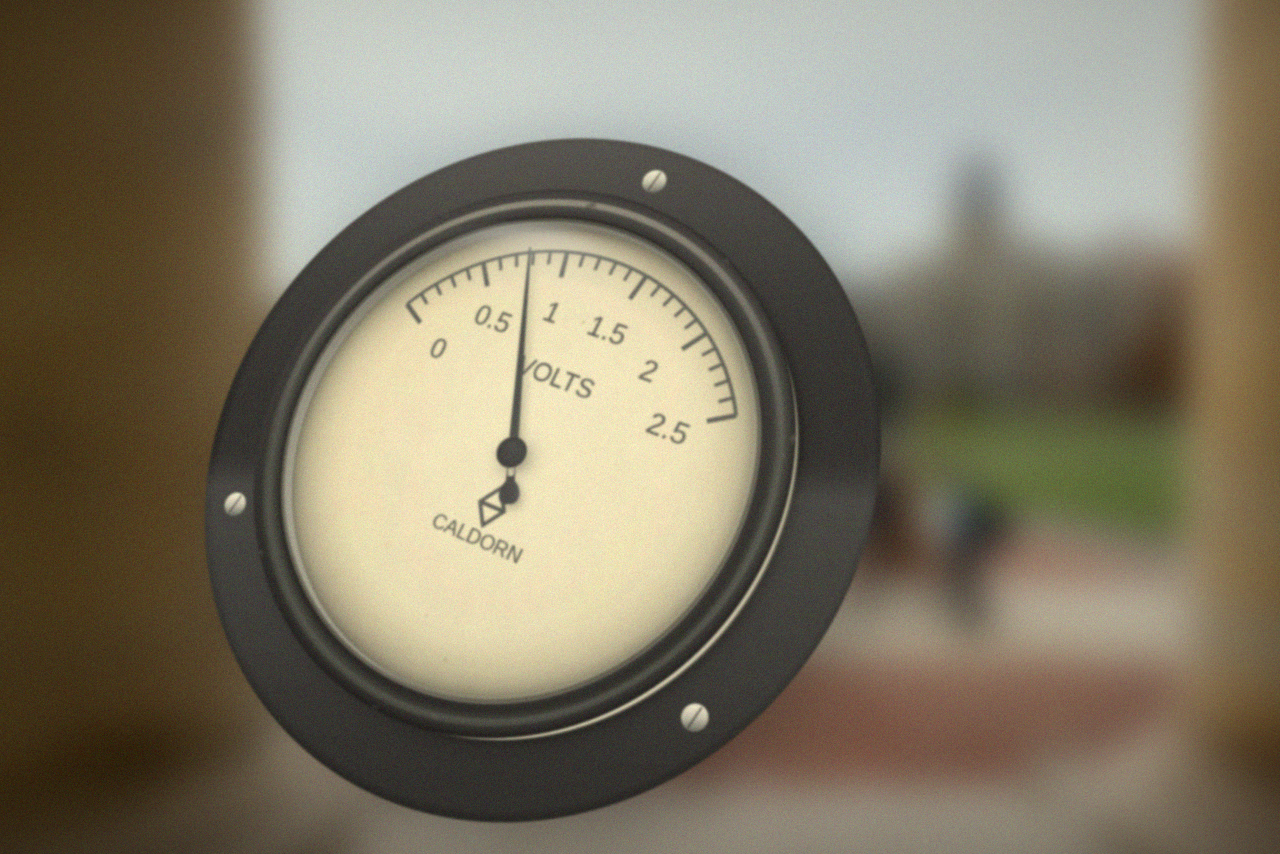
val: 0.8 (V)
